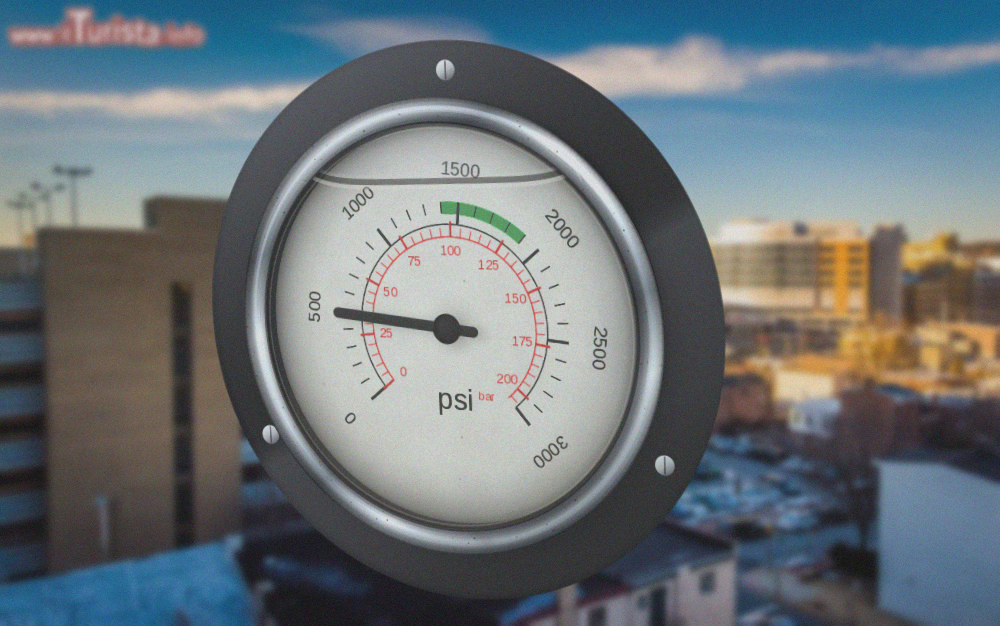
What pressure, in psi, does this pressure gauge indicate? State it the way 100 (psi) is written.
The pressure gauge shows 500 (psi)
